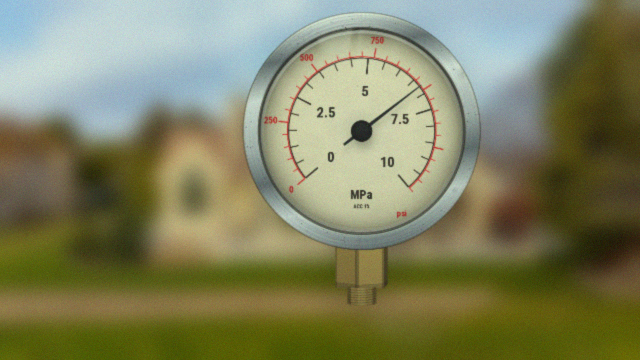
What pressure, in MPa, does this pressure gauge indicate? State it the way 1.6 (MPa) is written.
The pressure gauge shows 6.75 (MPa)
